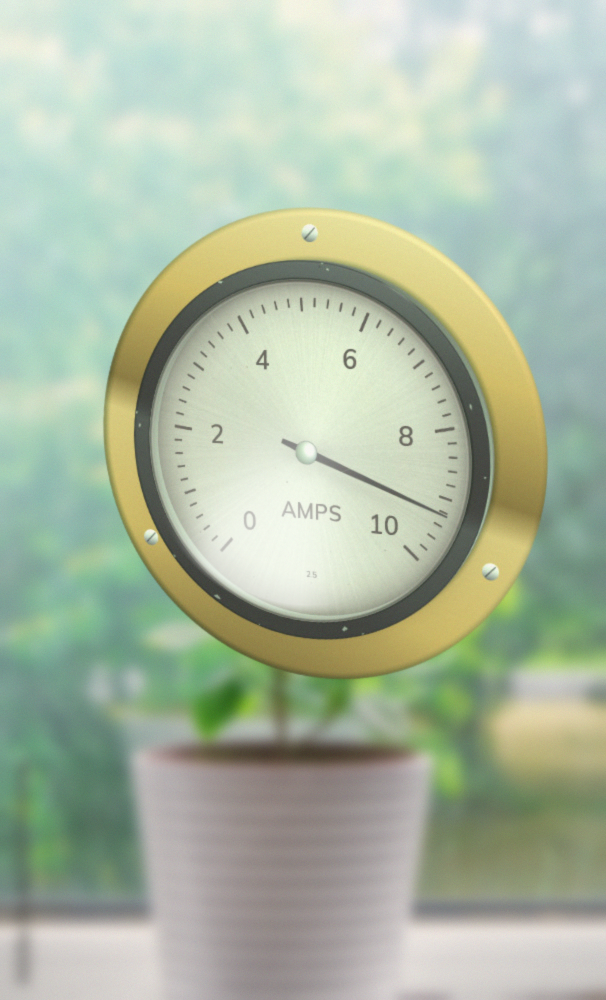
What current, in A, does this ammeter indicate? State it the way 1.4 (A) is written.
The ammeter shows 9.2 (A)
